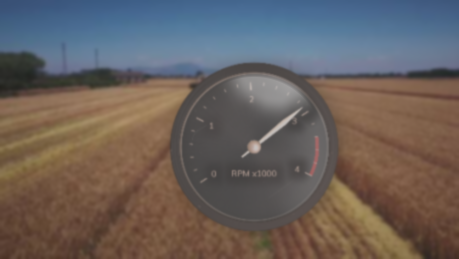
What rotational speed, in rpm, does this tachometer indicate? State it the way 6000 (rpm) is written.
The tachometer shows 2900 (rpm)
